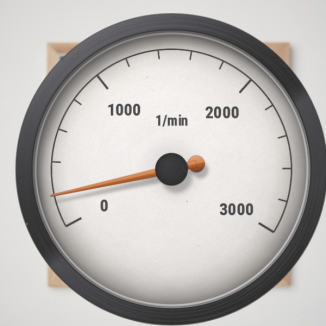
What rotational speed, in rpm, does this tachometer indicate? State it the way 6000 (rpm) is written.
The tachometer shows 200 (rpm)
